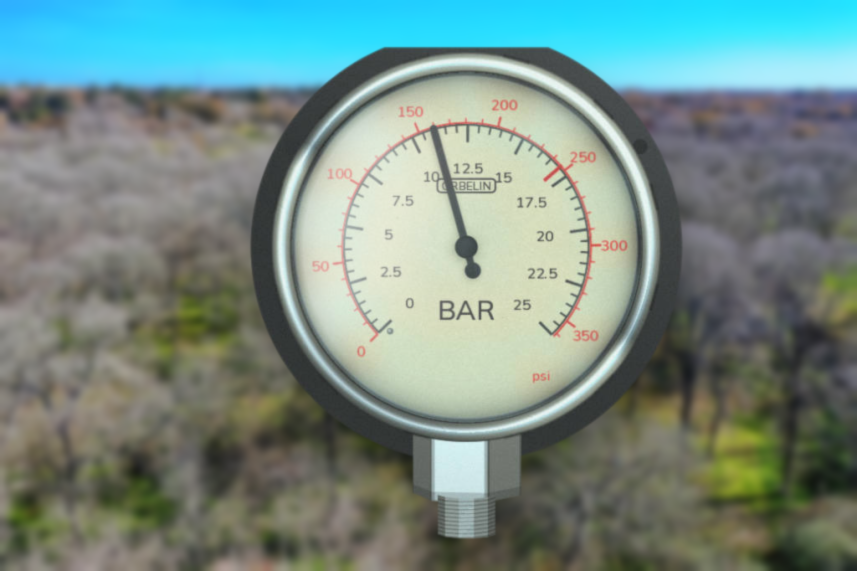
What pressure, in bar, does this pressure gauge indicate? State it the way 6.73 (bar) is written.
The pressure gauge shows 11 (bar)
